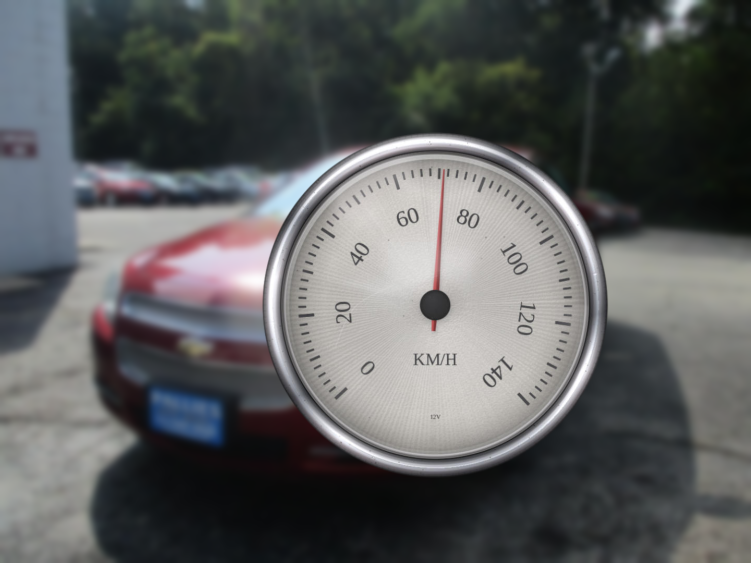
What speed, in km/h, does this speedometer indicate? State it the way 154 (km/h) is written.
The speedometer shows 71 (km/h)
